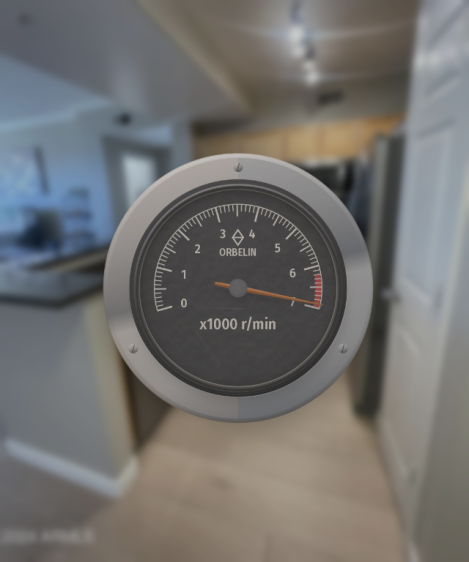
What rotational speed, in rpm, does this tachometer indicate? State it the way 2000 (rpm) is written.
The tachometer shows 6900 (rpm)
